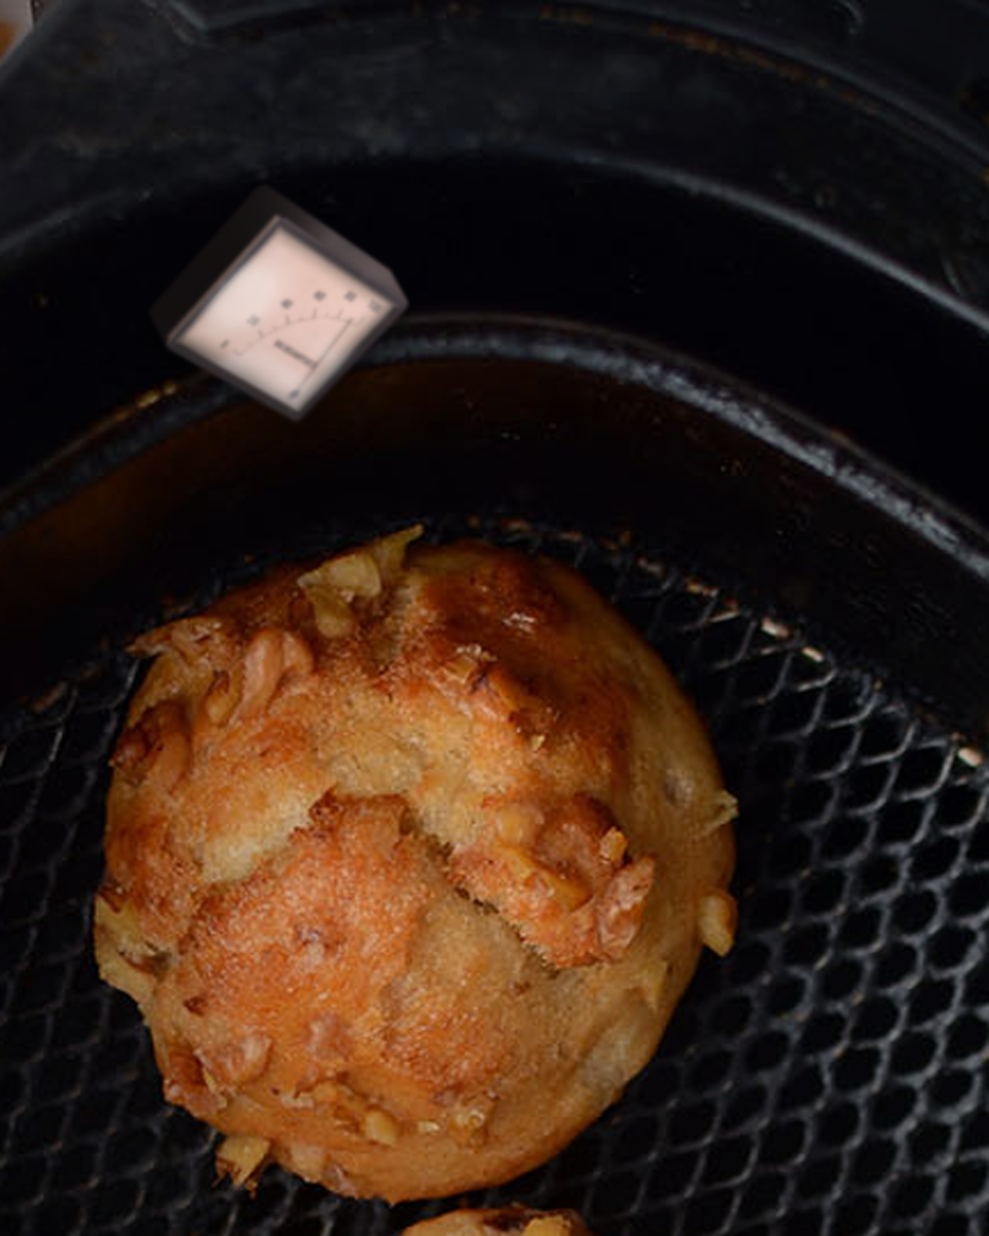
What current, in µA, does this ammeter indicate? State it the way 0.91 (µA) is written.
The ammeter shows 90 (µA)
